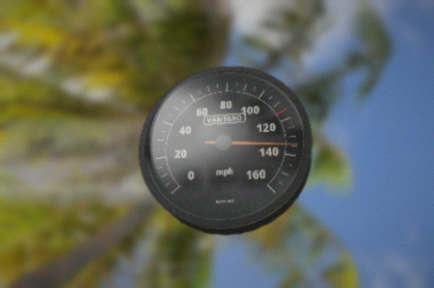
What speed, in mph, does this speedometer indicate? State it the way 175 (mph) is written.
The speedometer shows 135 (mph)
